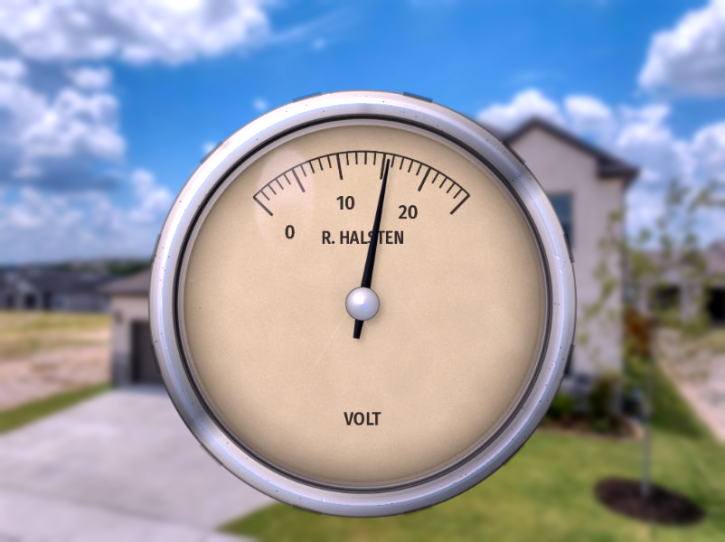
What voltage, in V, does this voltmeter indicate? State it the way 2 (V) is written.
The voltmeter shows 15.5 (V)
